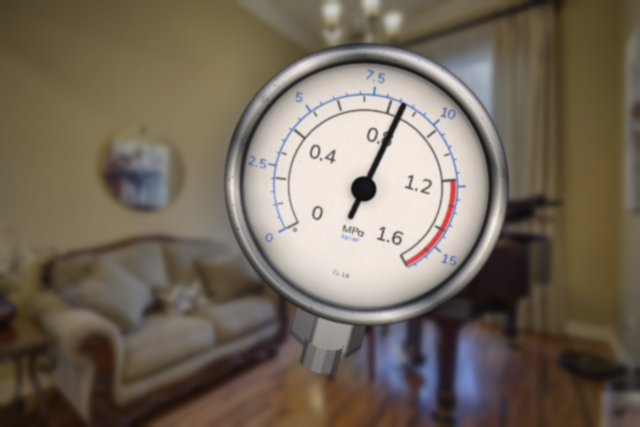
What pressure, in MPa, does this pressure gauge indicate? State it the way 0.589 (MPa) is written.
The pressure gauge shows 0.85 (MPa)
